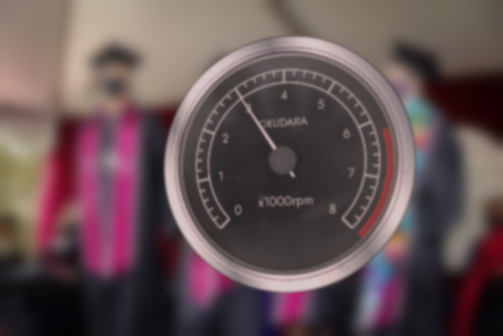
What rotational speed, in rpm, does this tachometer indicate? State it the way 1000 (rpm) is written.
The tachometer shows 3000 (rpm)
